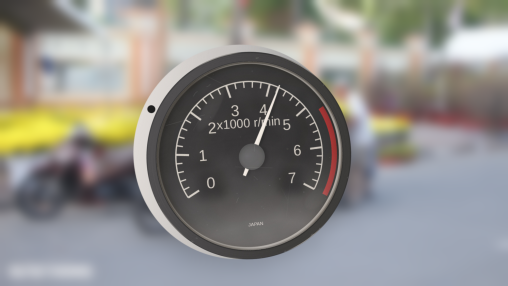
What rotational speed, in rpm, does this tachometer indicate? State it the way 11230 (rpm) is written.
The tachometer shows 4200 (rpm)
